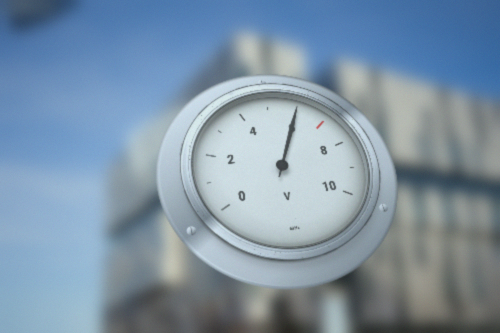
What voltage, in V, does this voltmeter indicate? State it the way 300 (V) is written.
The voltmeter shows 6 (V)
